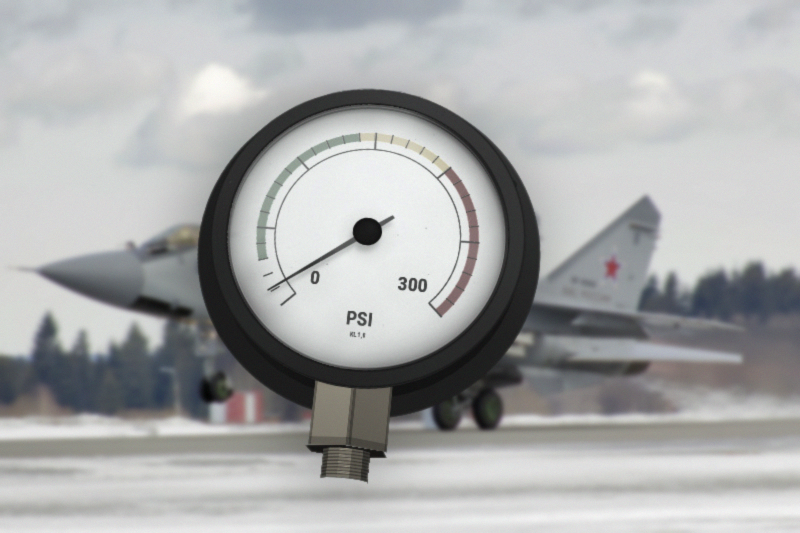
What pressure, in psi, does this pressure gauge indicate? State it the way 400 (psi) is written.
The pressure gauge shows 10 (psi)
